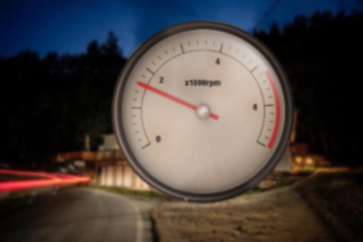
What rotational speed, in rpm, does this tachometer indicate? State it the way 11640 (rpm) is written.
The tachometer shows 1600 (rpm)
